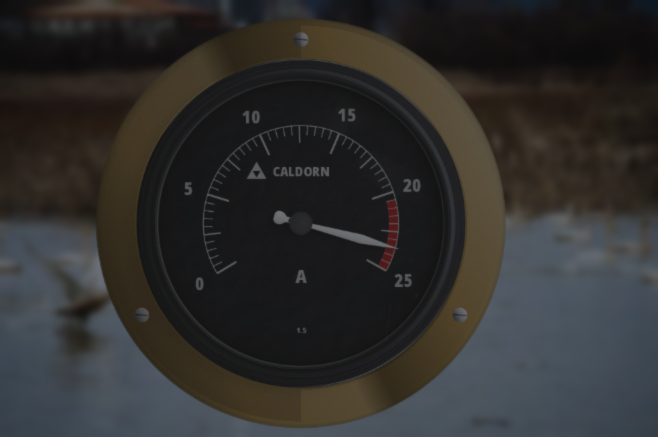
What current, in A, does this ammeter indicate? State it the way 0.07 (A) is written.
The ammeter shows 23.5 (A)
